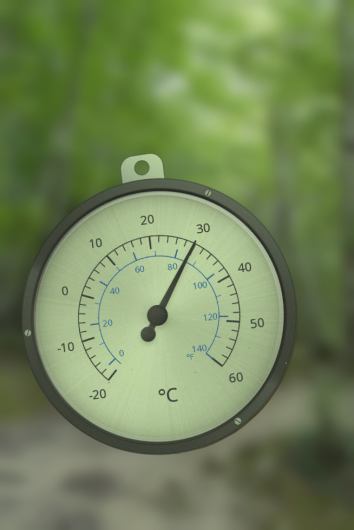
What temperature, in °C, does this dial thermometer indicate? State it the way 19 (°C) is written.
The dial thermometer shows 30 (°C)
